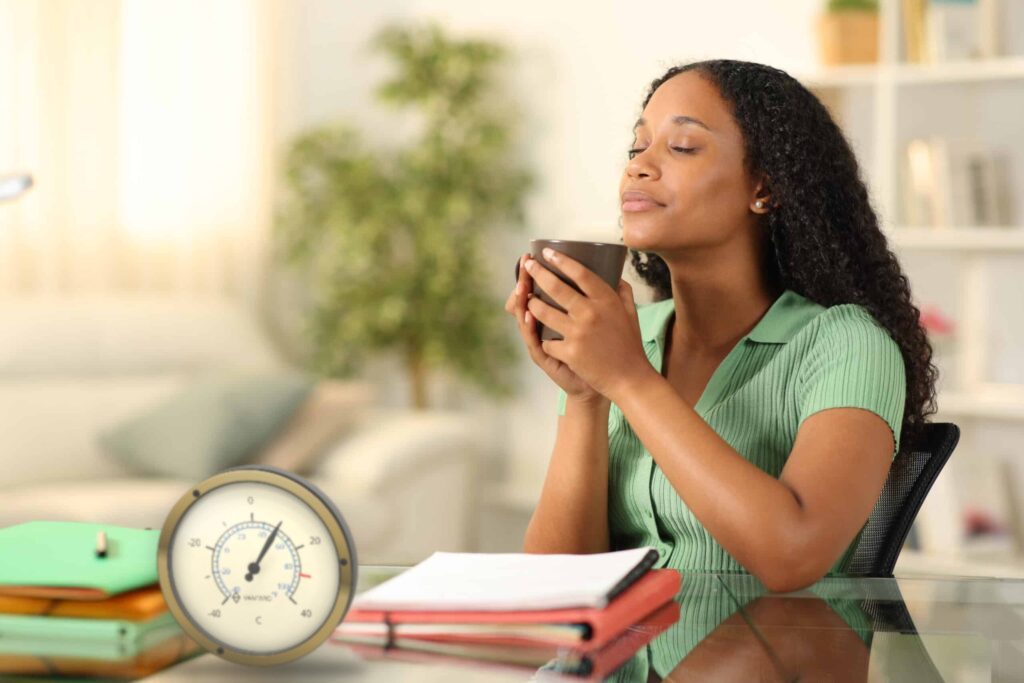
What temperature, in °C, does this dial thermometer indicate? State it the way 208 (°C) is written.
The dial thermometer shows 10 (°C)
